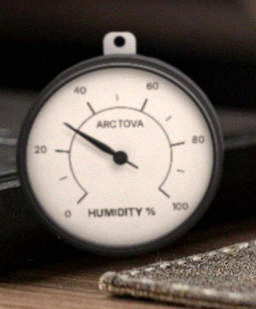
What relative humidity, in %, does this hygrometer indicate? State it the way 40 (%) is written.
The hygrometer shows 30 (%)
